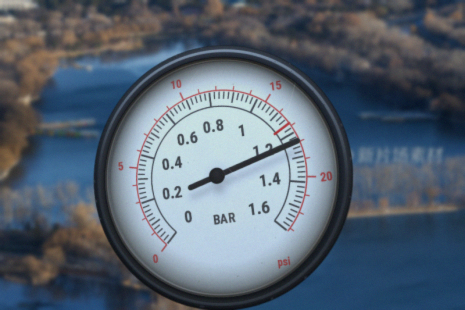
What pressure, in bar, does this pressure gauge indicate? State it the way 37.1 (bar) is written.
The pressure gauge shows 1.24 (bar)
